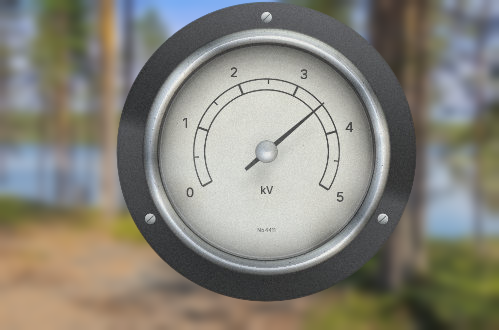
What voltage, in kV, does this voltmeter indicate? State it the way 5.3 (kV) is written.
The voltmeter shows 3.5 (kV)
